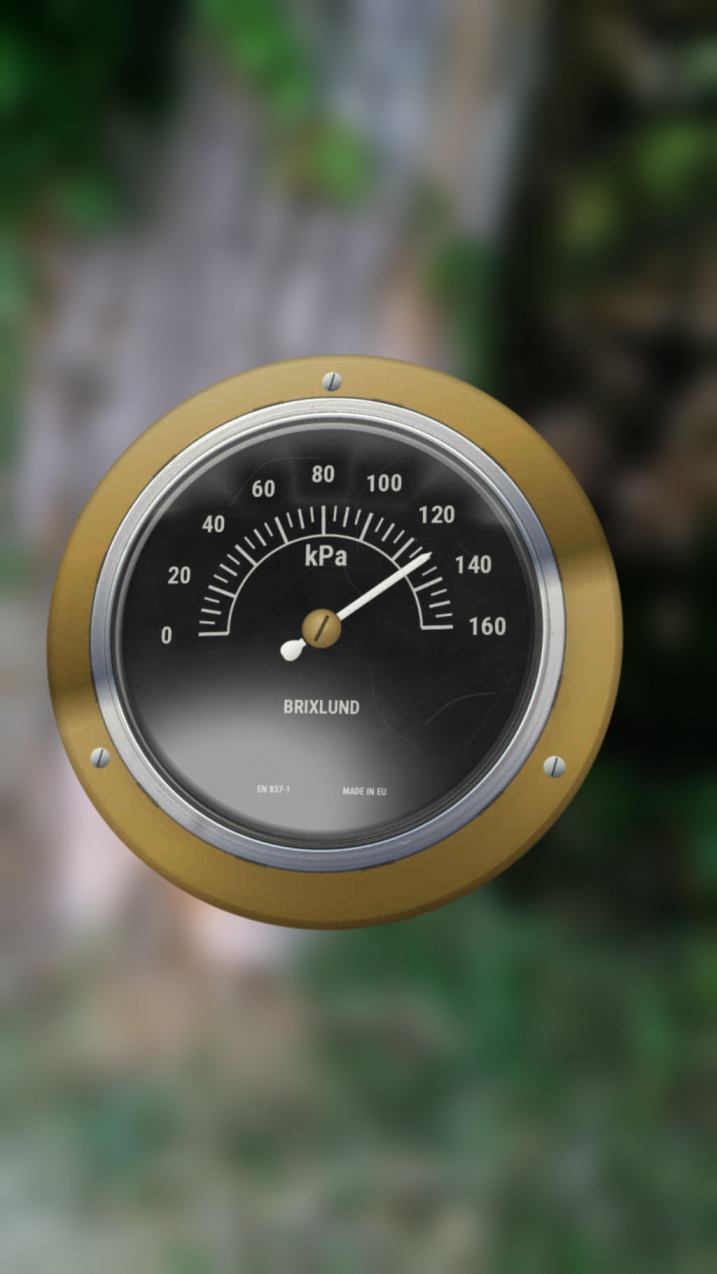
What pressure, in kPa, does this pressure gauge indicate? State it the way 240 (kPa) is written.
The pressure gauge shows 130 (kPa)
